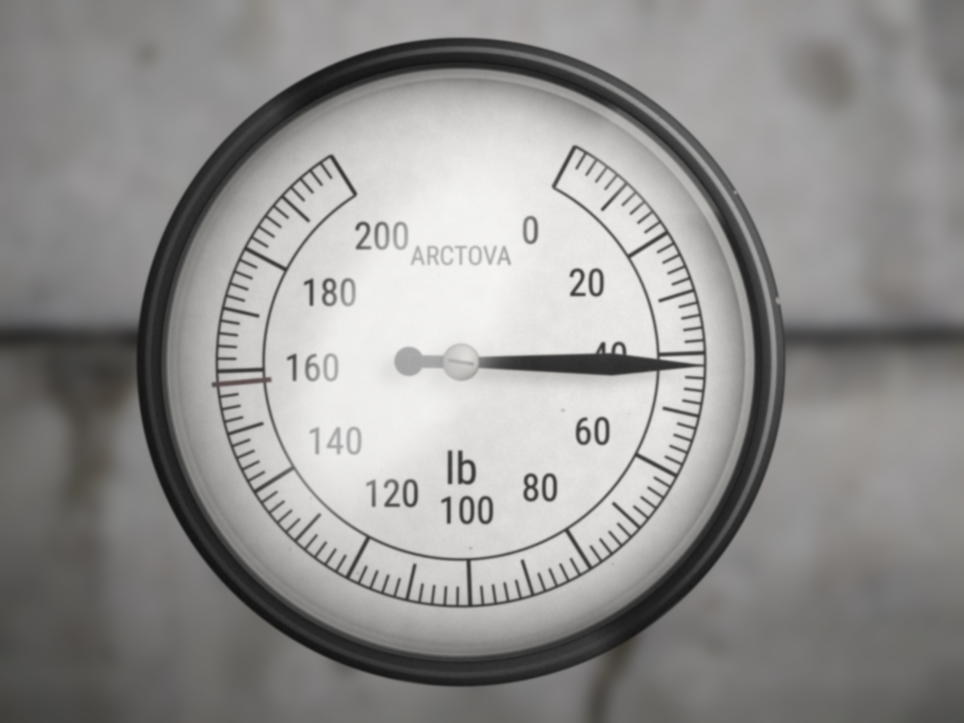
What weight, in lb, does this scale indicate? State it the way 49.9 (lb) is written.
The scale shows 42 (lb)
